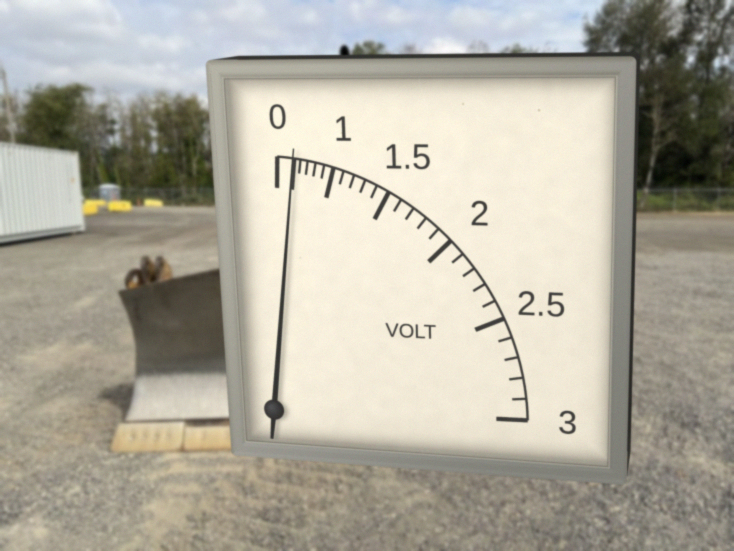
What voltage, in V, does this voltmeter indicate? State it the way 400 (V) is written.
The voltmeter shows 0.5 (V)
